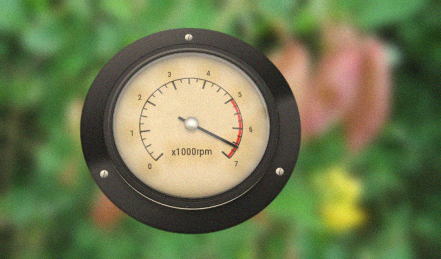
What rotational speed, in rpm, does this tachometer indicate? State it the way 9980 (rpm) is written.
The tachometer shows 6625 (rpm)
